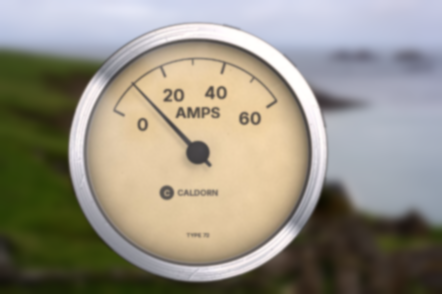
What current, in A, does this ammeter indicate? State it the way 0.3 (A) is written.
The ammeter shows 10 (A)
